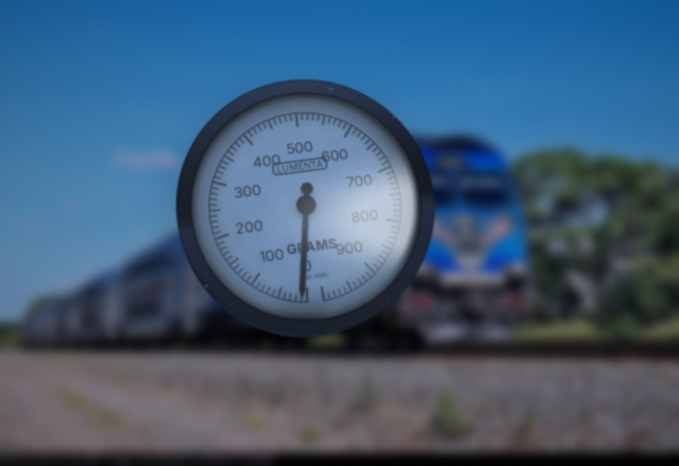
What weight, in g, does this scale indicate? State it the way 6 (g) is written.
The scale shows 10 (g)
